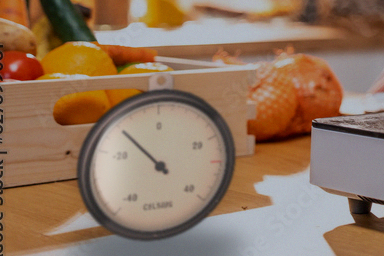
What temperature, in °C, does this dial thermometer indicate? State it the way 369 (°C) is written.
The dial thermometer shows -12 (°C)
